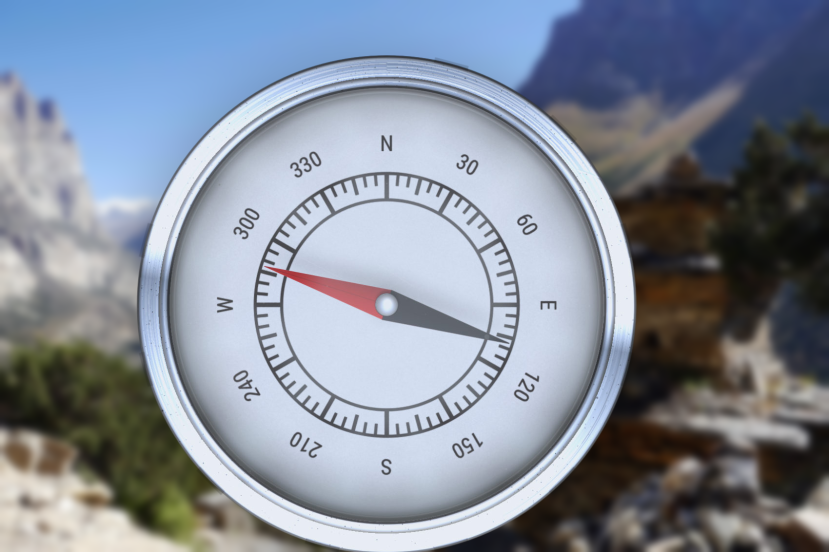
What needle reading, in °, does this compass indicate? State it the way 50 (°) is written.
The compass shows 287.5 (°)
